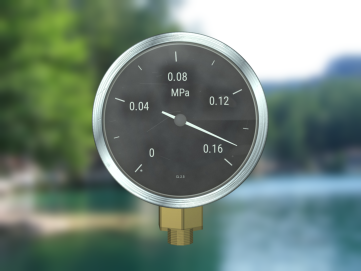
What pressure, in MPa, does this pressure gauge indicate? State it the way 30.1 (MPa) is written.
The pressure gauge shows 0.15 (MPa)
